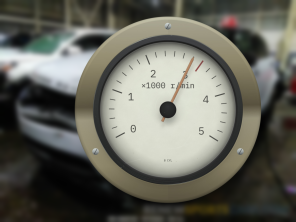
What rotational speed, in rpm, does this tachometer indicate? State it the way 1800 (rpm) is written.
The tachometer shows 3000 (rpm)
